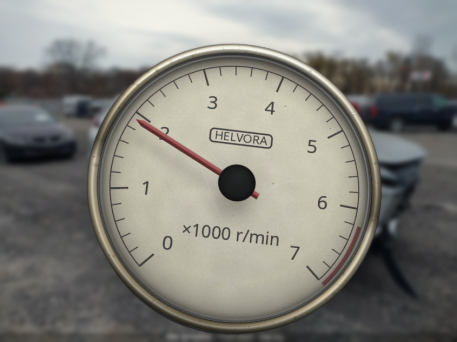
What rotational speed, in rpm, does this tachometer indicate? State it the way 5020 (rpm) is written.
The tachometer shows 1900 (rpm)
